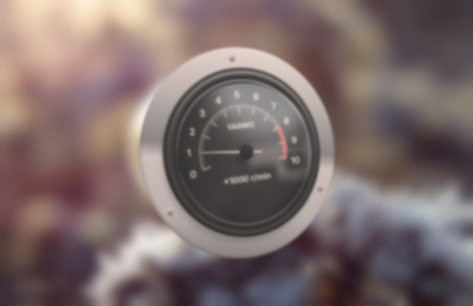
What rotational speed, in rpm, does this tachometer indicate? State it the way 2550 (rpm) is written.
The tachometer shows 1000 (rpm)
